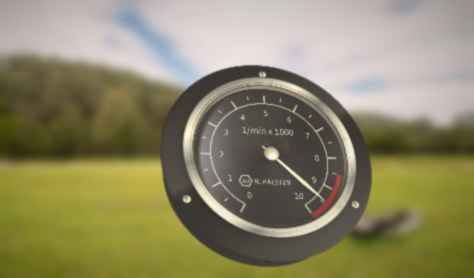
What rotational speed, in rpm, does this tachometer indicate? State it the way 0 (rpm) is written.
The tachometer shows 9500 (rpm)
